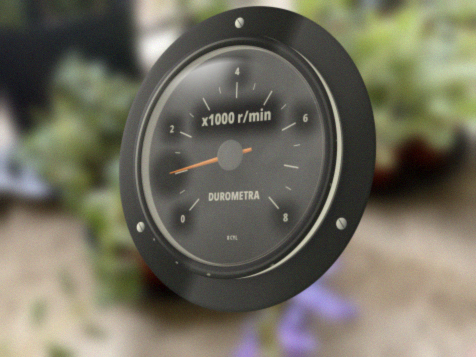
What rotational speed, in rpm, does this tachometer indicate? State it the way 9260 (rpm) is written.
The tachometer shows 1000 (rpm)
